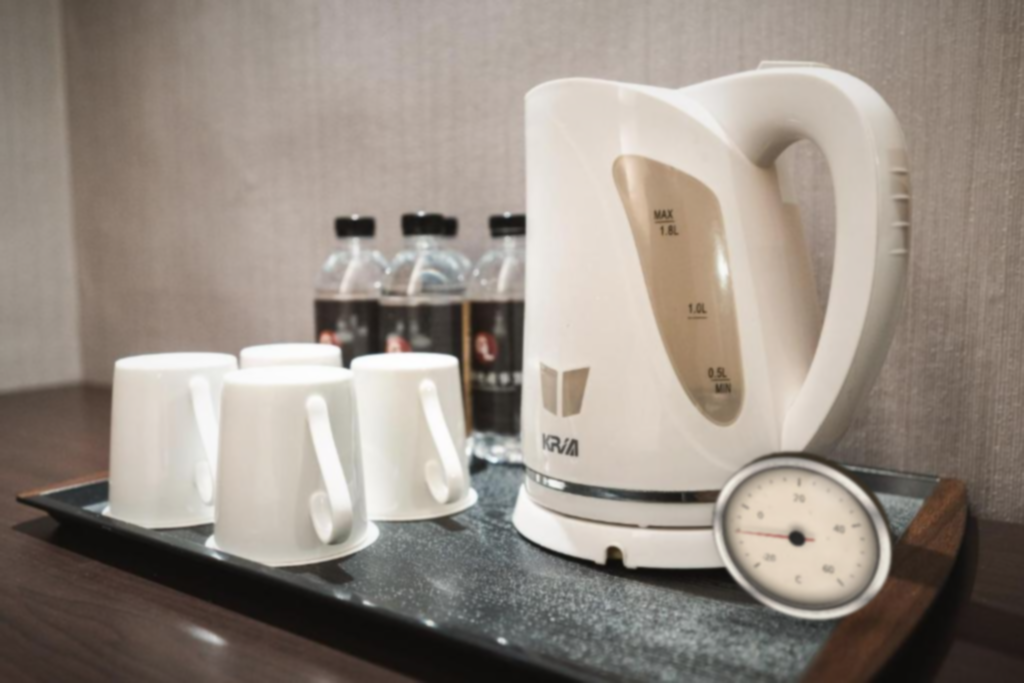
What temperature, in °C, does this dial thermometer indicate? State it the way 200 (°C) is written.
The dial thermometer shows -8 (°C)
